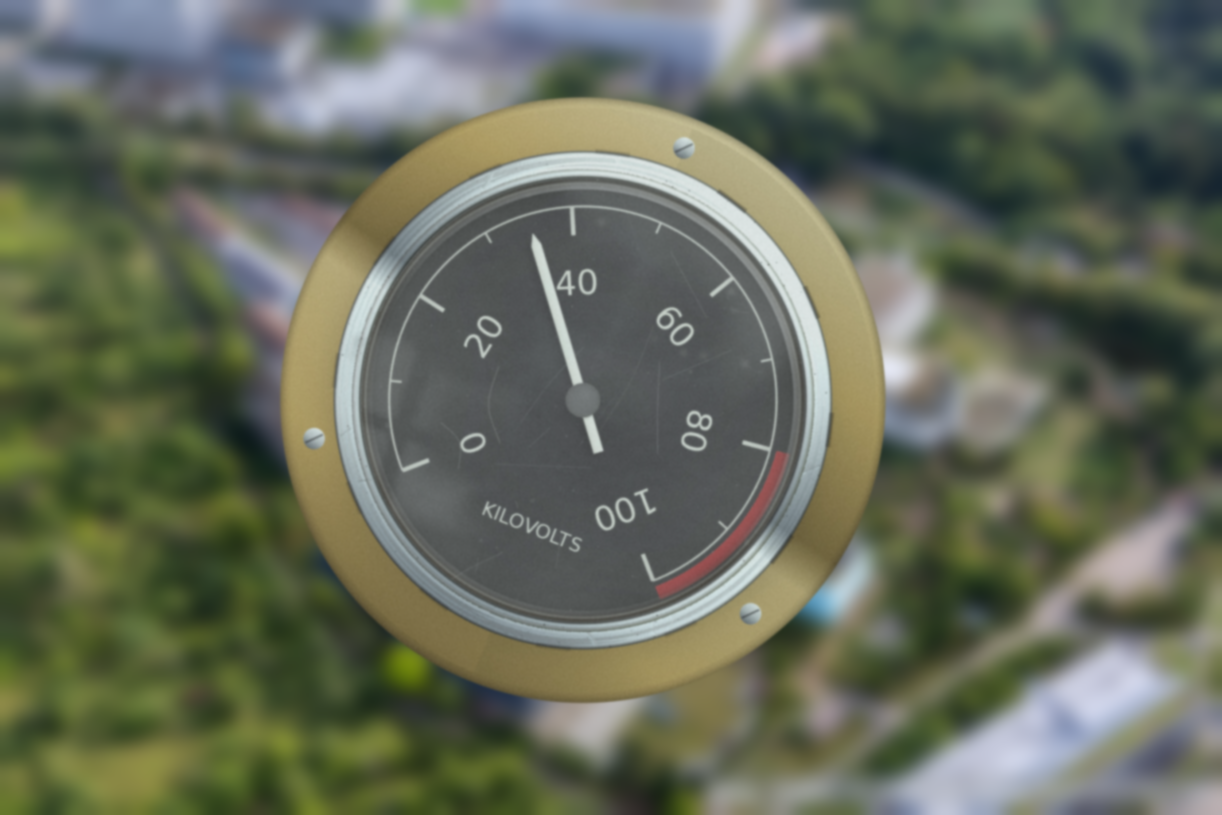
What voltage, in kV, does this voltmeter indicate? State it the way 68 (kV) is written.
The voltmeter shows 35 (kV)
